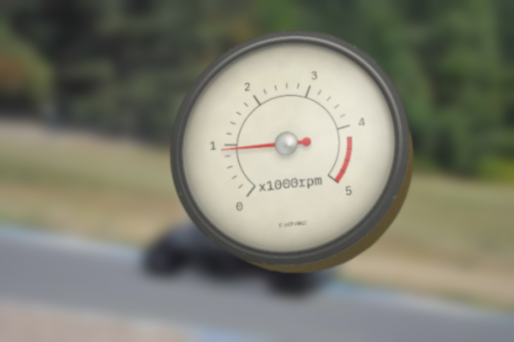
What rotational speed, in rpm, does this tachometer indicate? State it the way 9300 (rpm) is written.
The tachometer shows 900 (rpm)
